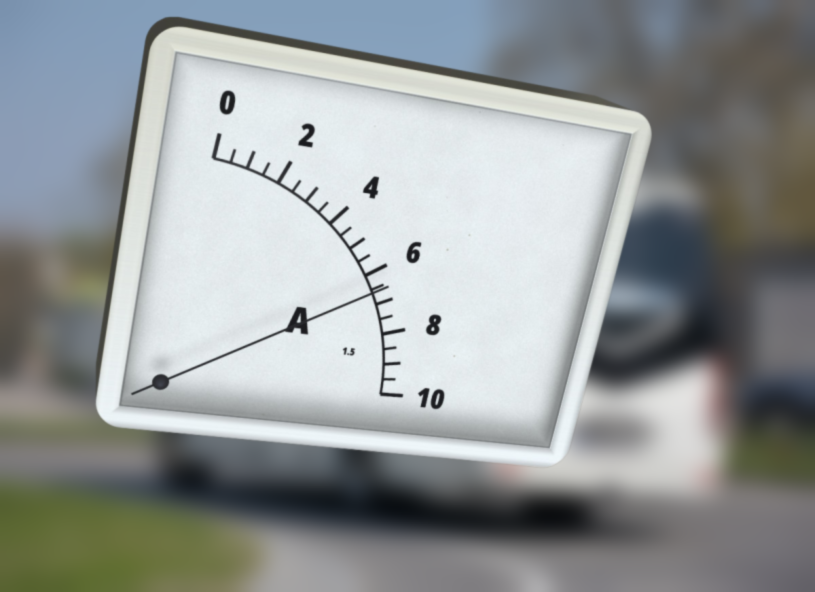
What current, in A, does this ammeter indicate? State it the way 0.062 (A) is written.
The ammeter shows 6.5 (A)
